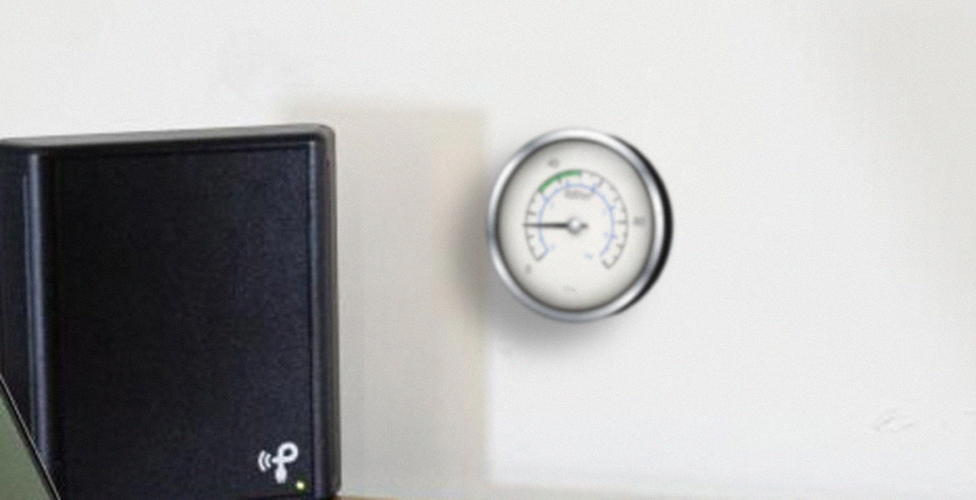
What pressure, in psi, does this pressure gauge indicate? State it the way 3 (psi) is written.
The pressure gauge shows 15 (psi)
